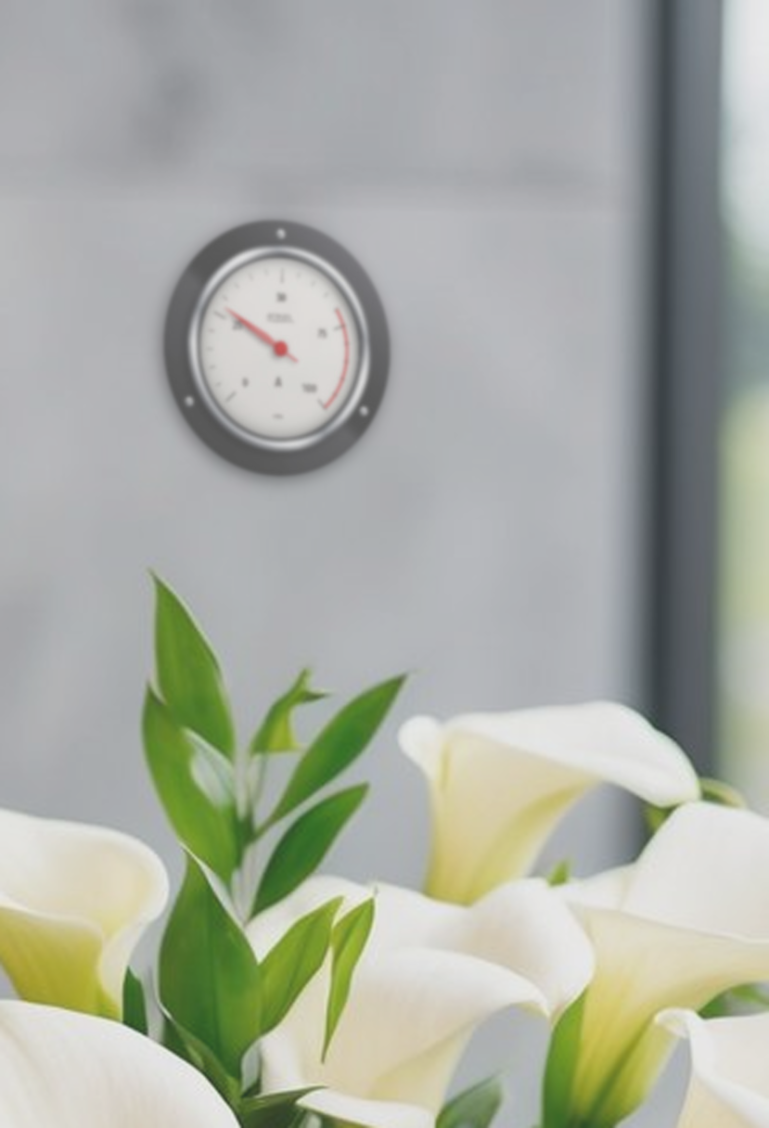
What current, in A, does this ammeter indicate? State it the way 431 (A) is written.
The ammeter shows 27.5 (A)
